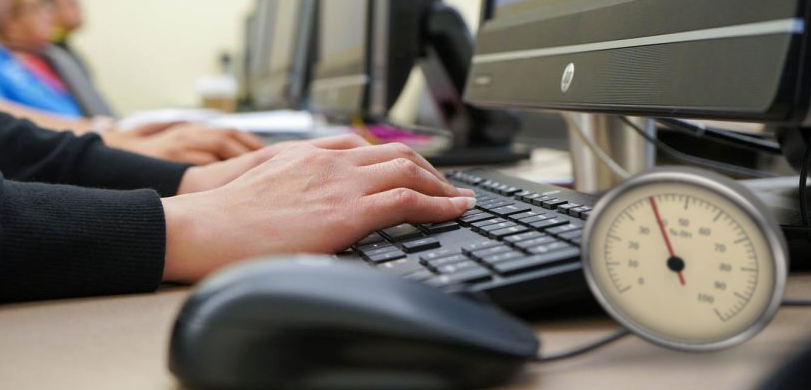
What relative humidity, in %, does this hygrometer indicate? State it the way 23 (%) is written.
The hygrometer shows 40 (%)
